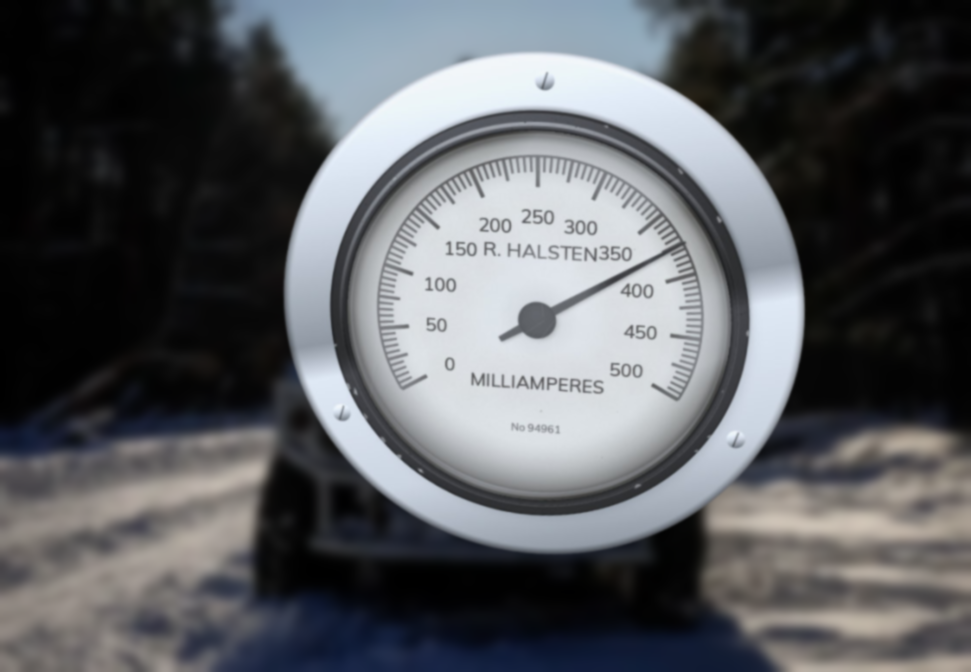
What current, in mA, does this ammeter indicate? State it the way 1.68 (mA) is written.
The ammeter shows 375 (mA)
